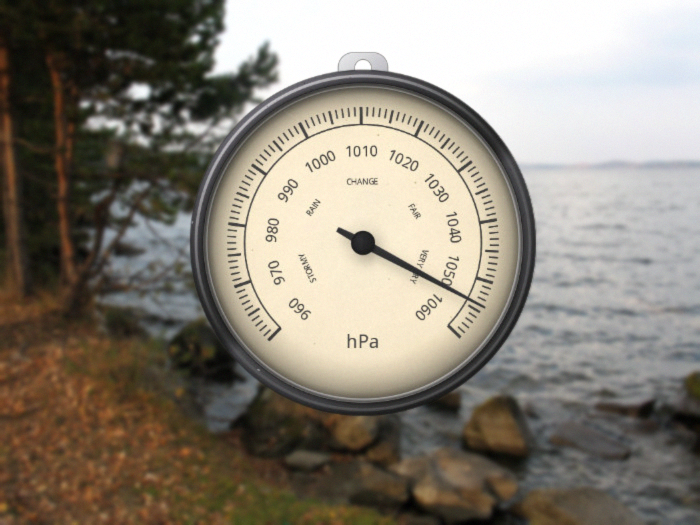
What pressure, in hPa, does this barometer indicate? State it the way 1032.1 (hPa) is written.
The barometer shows 1054 (hPa)
